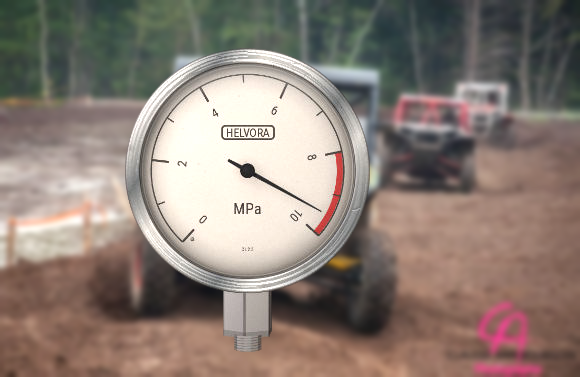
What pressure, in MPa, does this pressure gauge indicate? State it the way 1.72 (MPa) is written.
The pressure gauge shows 9.5 (MPa)
